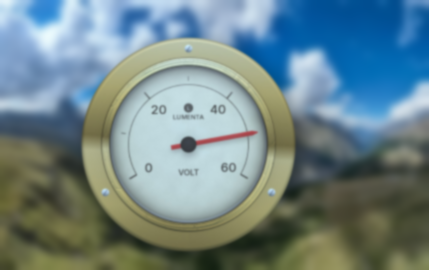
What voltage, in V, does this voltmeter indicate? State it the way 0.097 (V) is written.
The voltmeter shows 50 (V)
